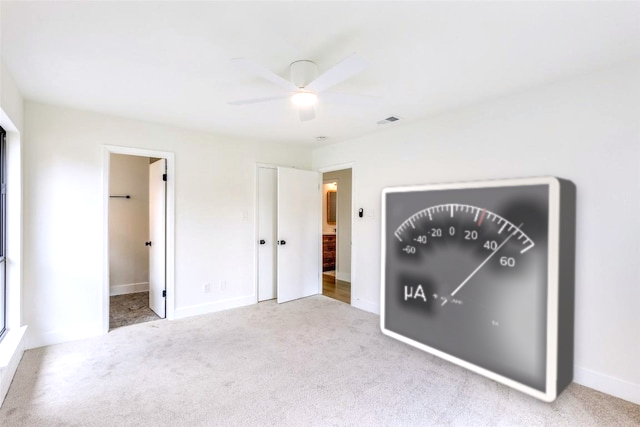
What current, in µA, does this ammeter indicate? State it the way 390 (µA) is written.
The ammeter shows 48 (µA)
